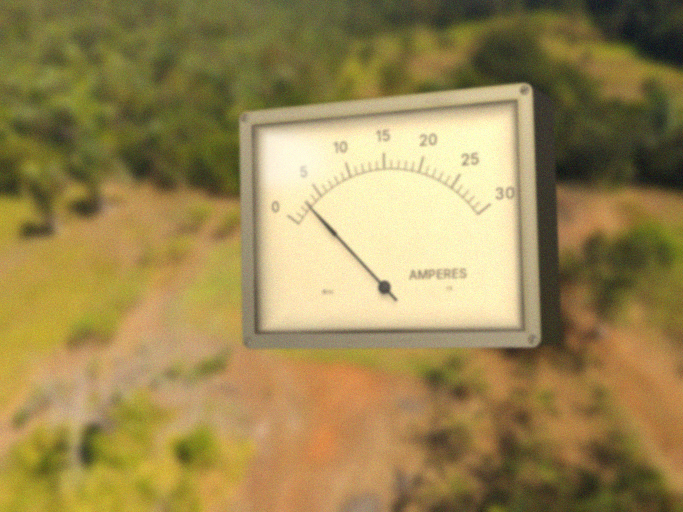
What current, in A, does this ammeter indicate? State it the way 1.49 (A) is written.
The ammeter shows 3 (A)
